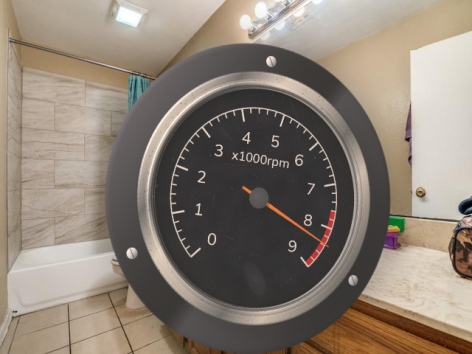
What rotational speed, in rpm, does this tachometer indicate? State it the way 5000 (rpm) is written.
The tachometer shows 8400 (rpm)
